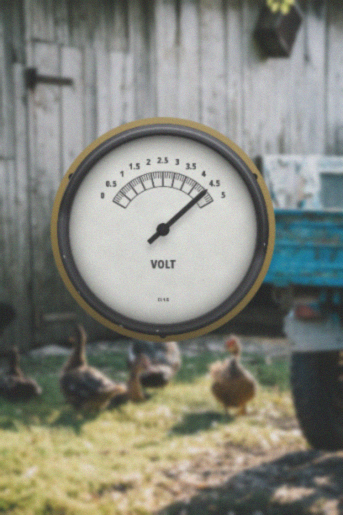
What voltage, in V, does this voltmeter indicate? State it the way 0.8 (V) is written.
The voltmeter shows 4.5 (V)
